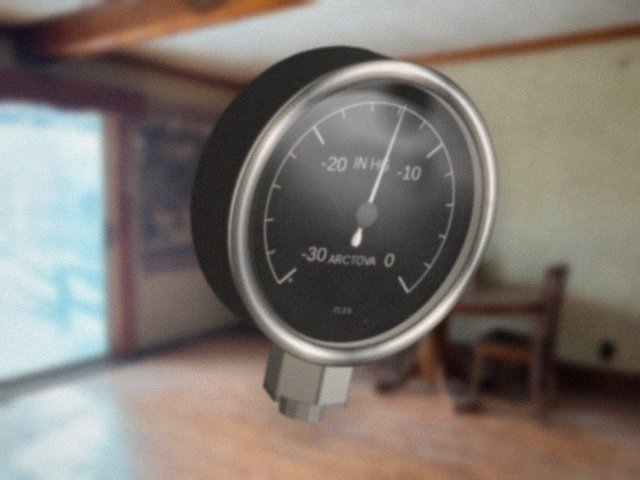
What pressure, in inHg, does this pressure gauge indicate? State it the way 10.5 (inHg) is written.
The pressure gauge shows -14 (inHg)
